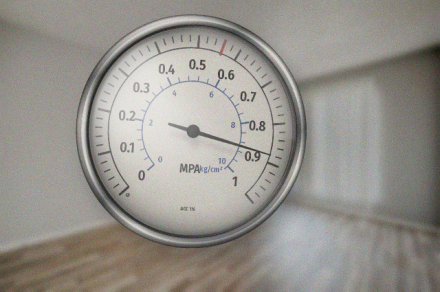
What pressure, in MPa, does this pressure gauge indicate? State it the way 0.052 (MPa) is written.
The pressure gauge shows 0.88 (MPa)
